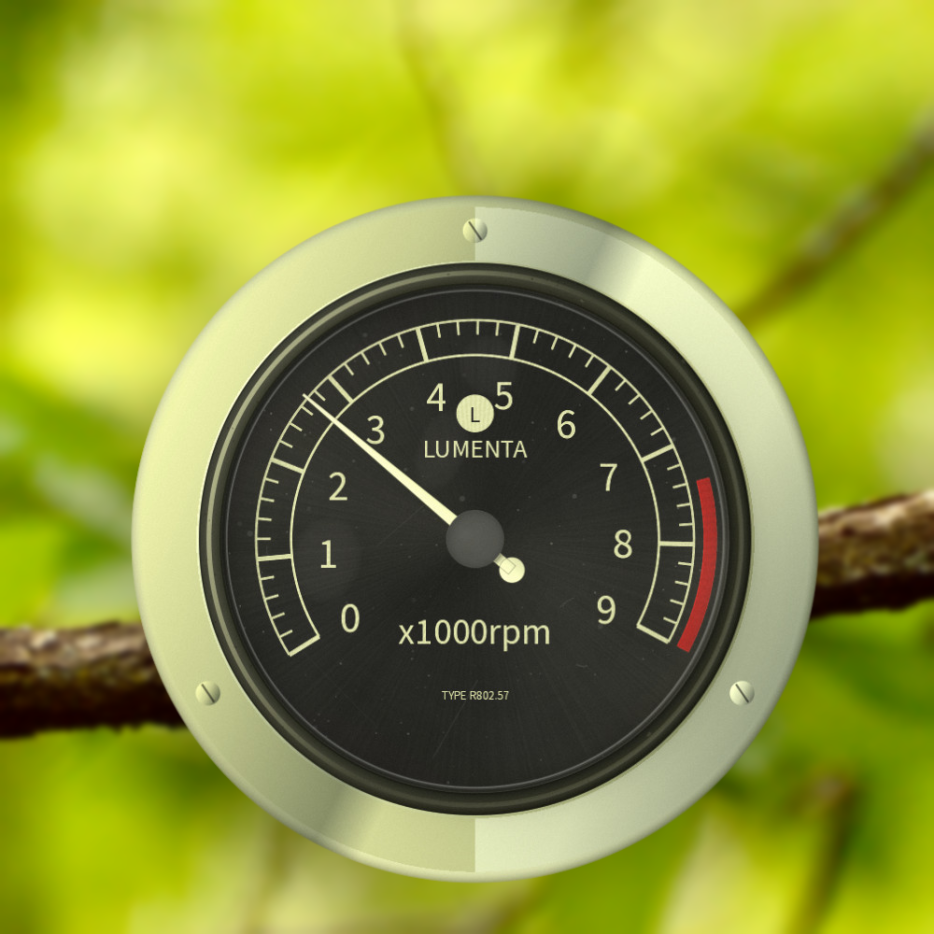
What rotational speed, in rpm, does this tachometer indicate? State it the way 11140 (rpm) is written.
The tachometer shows 2700 (rpm)
